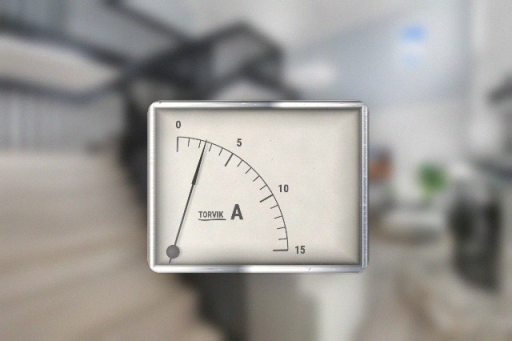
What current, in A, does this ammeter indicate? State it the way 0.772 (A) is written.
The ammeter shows 2.5 (A)
